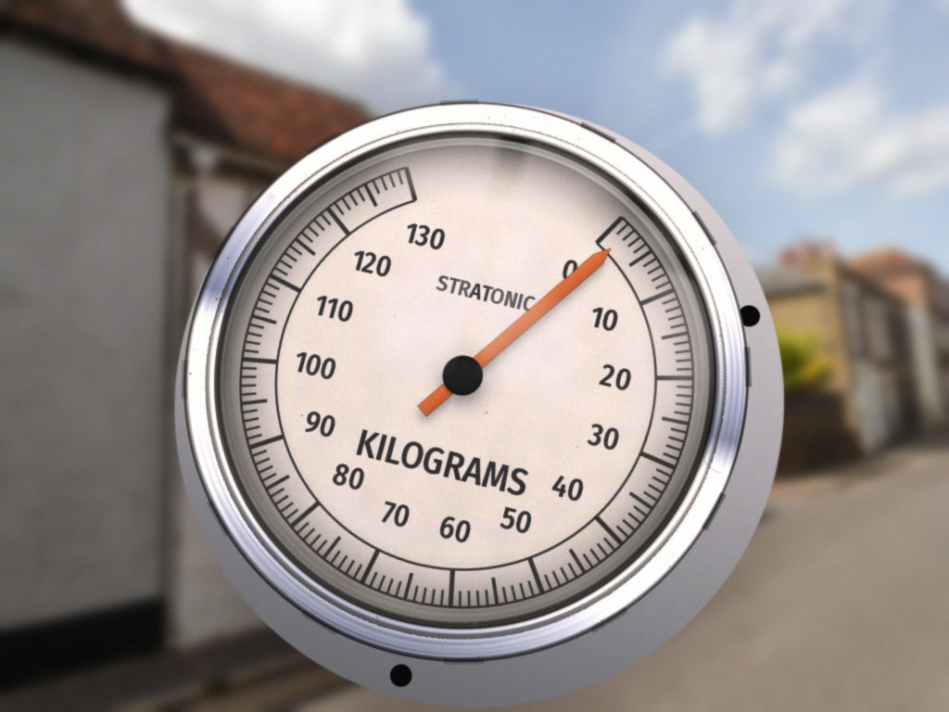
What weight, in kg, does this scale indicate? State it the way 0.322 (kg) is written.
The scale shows 2 (kg)
